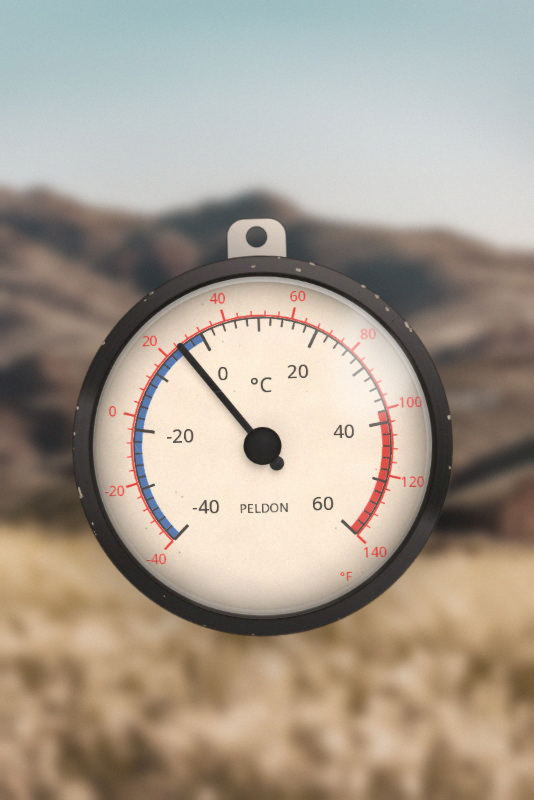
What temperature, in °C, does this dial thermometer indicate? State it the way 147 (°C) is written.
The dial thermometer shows -4 (°C)
